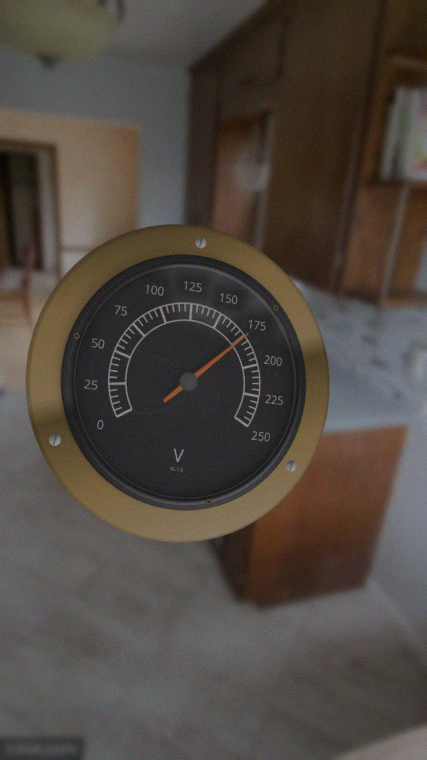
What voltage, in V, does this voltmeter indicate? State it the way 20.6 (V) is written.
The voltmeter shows 175 (V)
